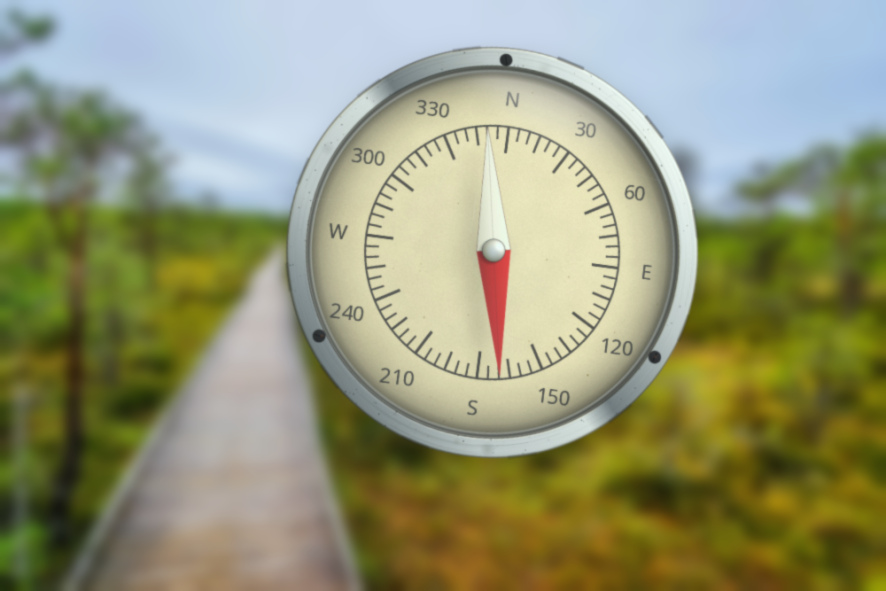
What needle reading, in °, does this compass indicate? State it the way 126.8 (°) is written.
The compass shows 170 (°)
